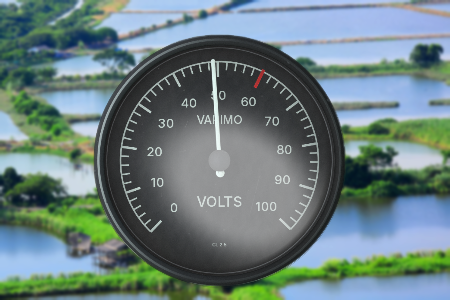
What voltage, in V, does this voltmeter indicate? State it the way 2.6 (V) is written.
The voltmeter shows 49 (V)
